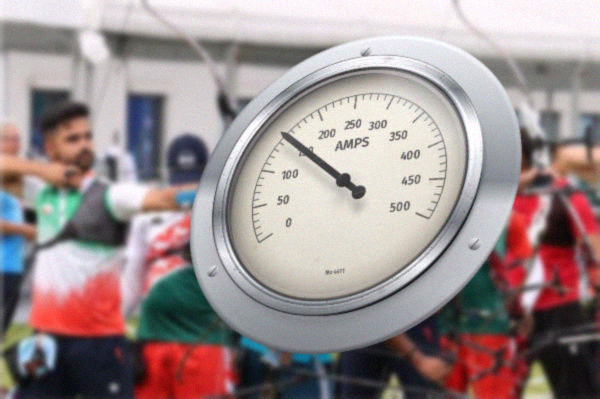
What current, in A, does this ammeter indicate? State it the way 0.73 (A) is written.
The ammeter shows 150 (A)
